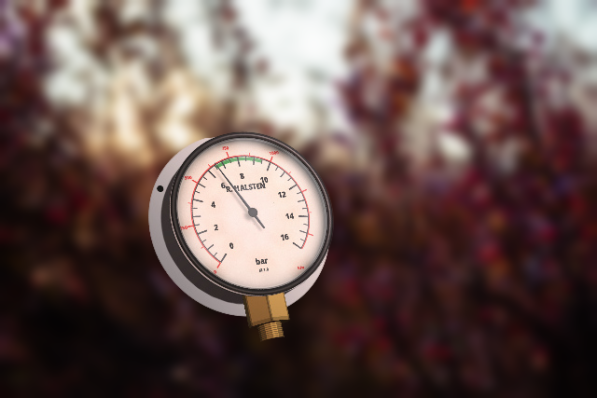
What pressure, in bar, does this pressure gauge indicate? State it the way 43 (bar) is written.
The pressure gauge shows 6.5 (bar)
